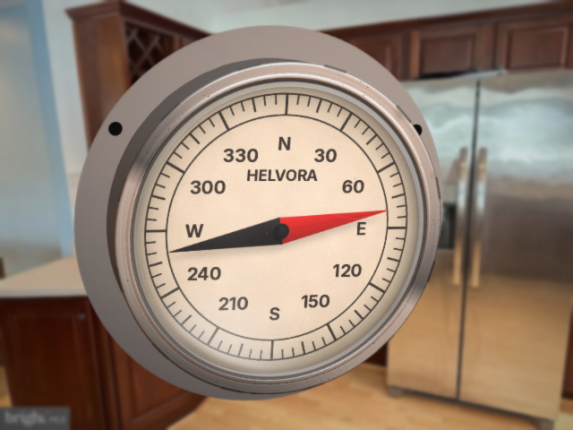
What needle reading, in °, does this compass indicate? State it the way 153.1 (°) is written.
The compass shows 80 (°)
